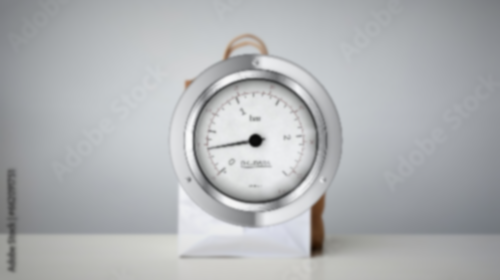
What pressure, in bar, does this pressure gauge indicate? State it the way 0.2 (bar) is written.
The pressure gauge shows 0.3 (bar)
